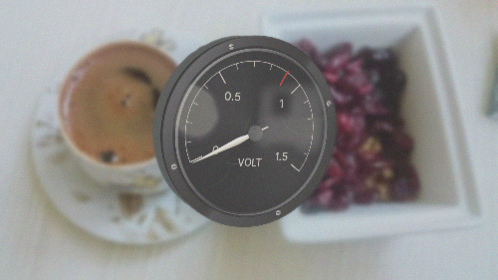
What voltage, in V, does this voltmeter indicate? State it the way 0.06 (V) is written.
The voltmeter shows 0 (V)
